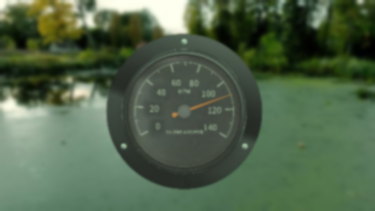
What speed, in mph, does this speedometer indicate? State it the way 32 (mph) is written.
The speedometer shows 110 (mph)
